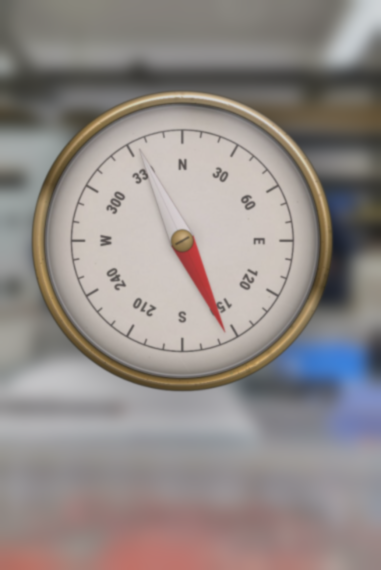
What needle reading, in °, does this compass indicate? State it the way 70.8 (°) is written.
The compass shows 155 (°)
